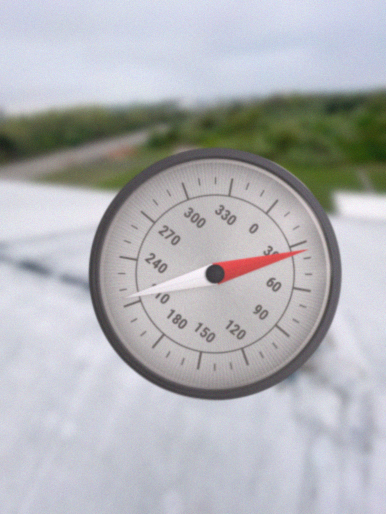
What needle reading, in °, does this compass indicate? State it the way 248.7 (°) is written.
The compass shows 35 (°)
